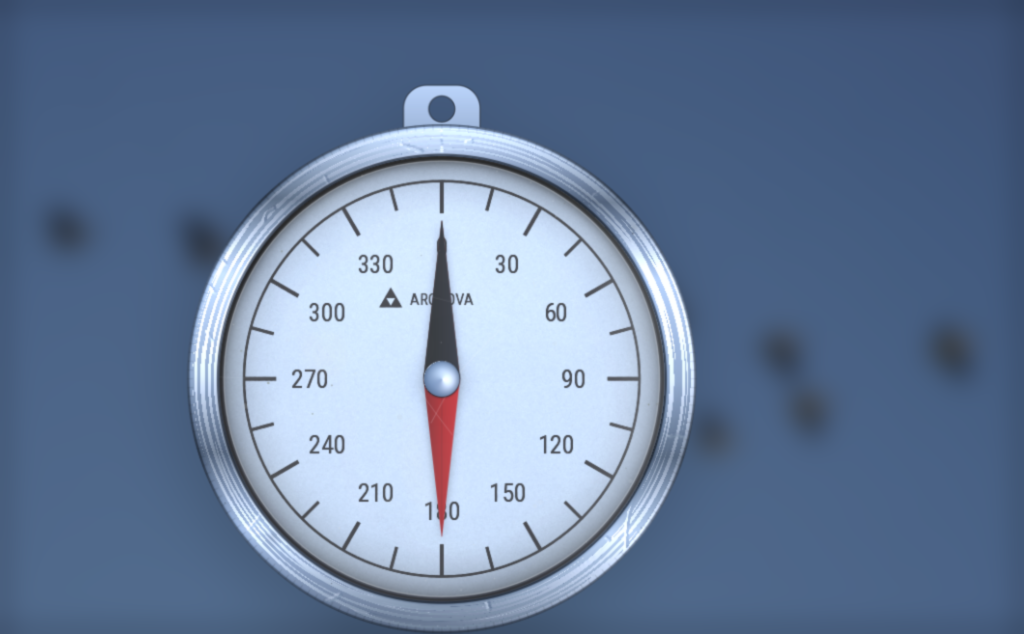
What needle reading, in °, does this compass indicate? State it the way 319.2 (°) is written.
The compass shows 180 (°)
